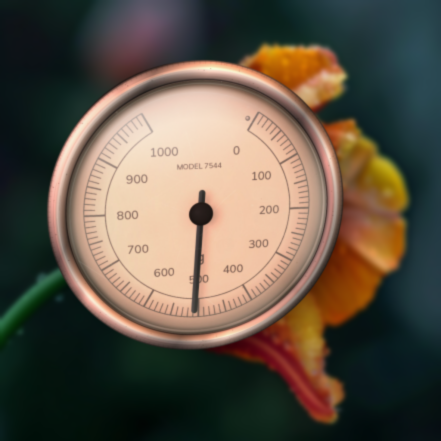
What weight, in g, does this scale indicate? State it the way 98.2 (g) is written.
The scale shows 510 (g)
